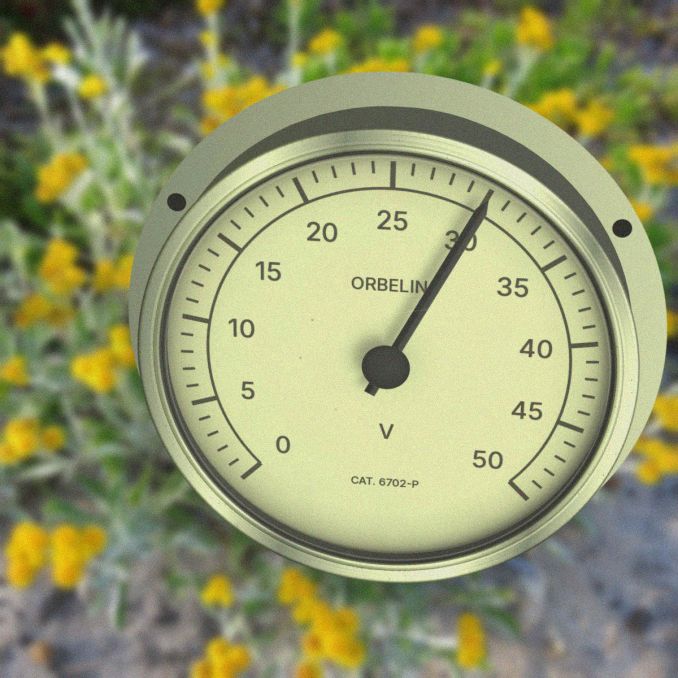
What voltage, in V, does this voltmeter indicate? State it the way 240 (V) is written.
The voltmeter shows 30 (V)
